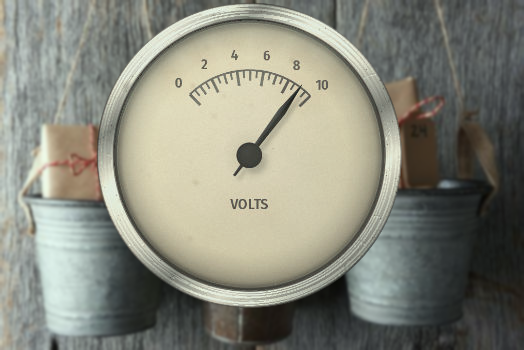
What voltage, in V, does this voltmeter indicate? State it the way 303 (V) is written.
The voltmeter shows 9 (V)
